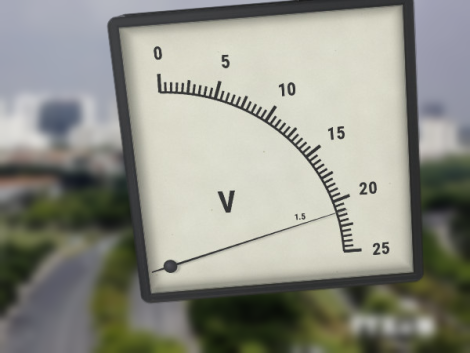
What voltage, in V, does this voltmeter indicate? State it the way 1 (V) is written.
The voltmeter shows 21 (V)
